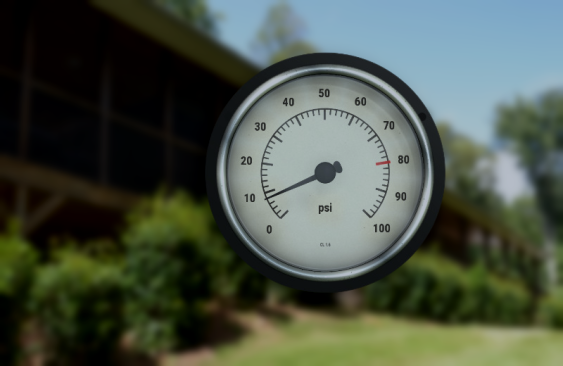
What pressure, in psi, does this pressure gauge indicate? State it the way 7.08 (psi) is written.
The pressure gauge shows 8 (psi)
